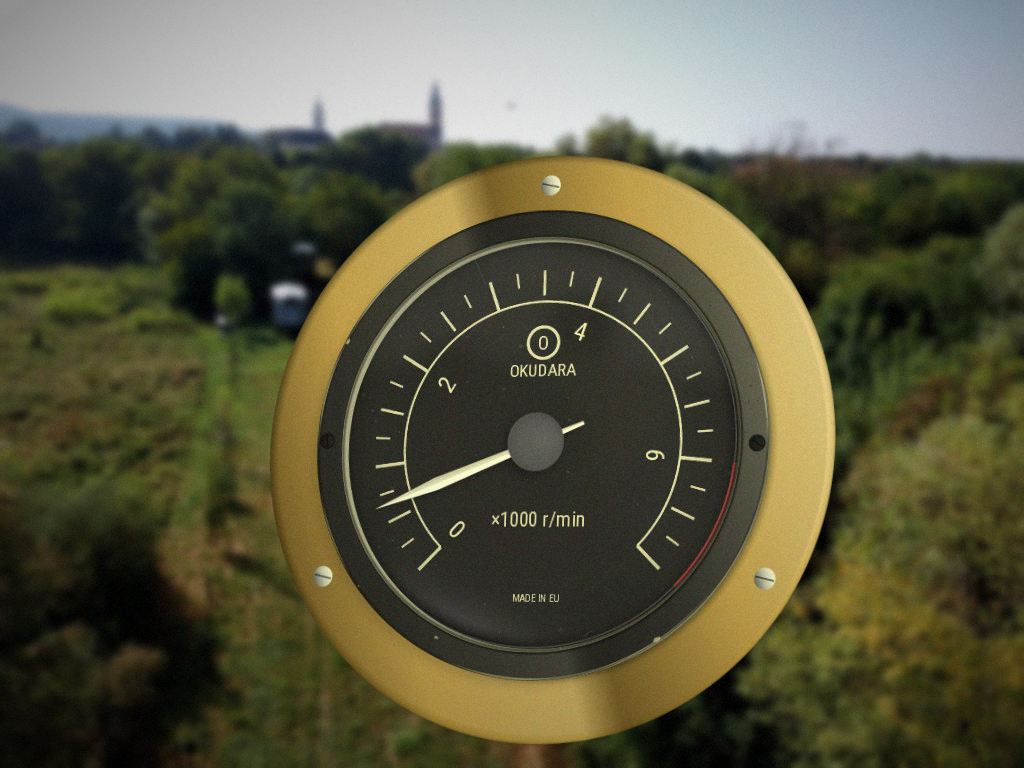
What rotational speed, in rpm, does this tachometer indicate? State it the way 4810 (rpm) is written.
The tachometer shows 625 (rpm)
